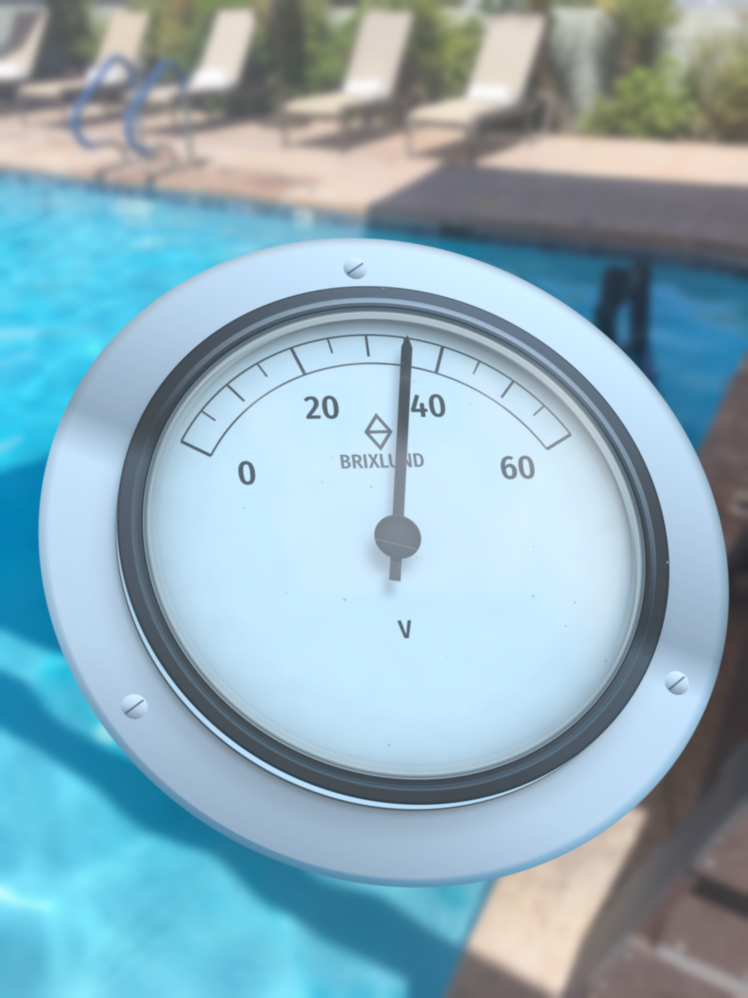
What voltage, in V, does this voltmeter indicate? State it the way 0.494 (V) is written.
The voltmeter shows 35 (V)
